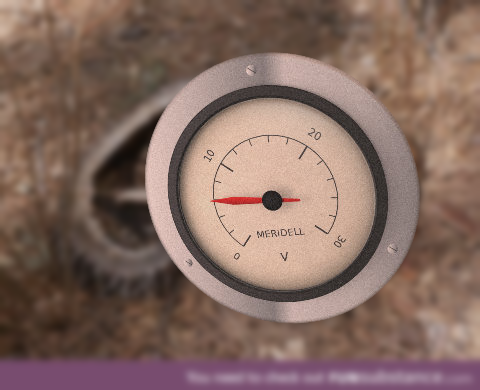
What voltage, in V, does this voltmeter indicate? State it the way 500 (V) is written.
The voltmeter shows 6 (V)
